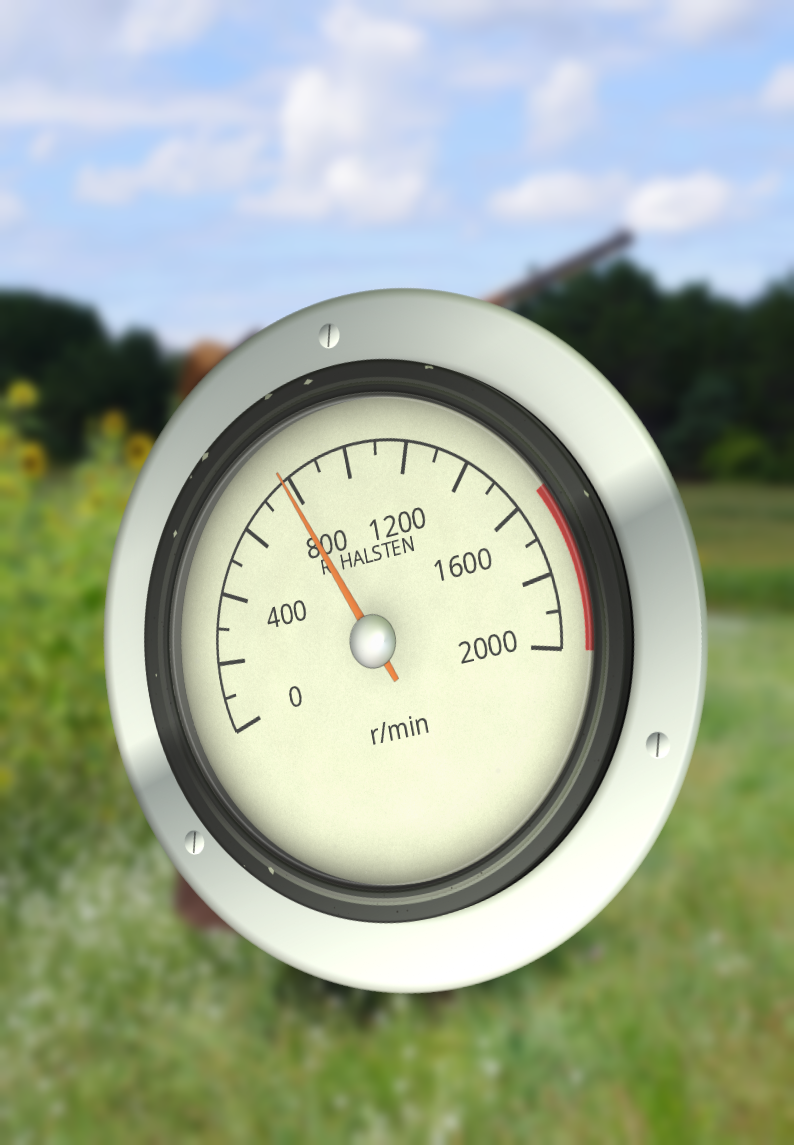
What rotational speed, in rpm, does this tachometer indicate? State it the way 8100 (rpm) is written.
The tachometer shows 800 (rpm)
